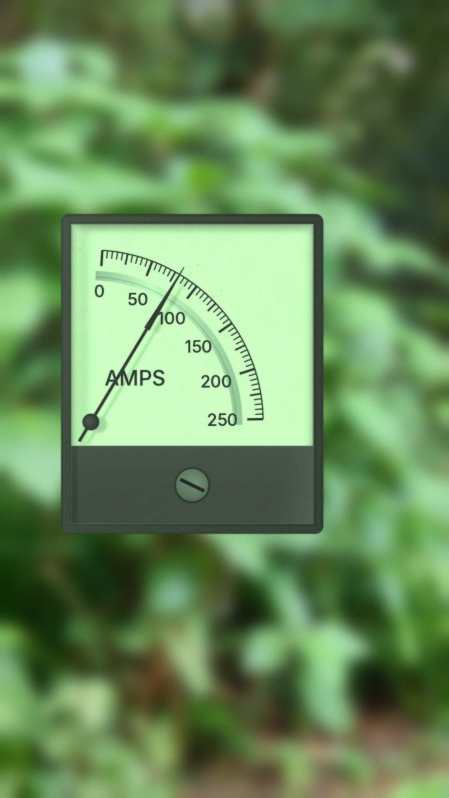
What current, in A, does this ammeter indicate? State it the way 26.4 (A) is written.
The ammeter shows 80 (A)
